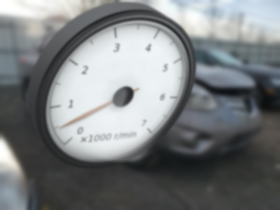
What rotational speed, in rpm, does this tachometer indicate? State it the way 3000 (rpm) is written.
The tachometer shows 500 (rpm)
